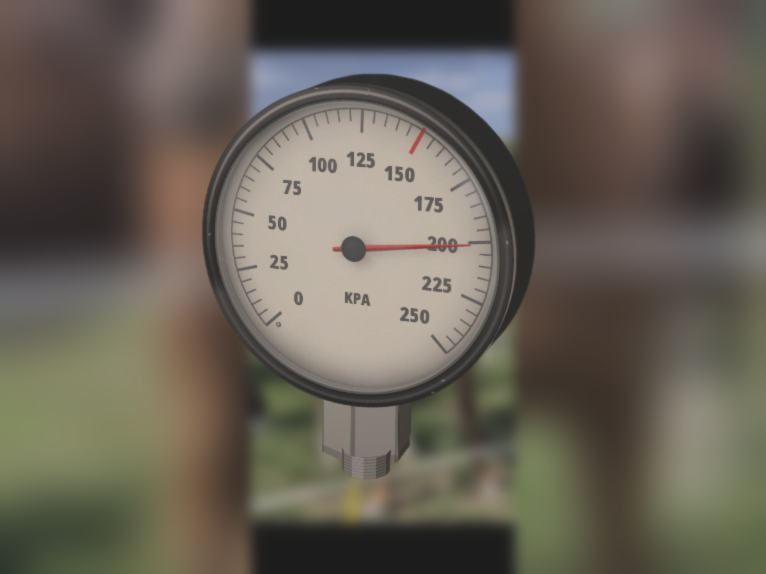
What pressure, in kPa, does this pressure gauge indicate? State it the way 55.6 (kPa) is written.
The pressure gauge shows 200 (kPa)
